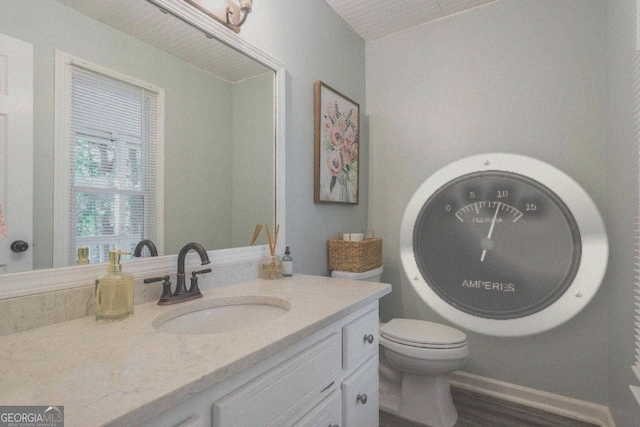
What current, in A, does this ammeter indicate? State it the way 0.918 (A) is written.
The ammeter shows 10 (A)
